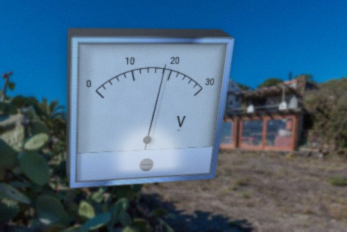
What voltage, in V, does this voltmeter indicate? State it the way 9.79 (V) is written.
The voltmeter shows 18 (V)
